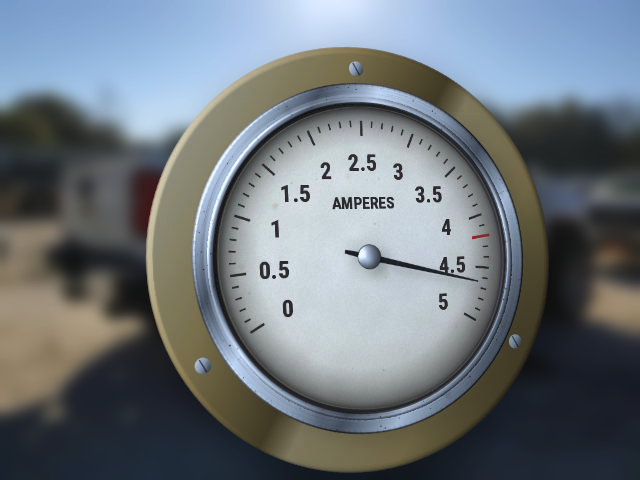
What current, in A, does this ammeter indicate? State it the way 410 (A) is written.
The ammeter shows 4.65 (A)
